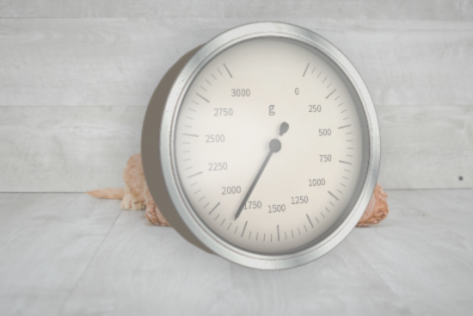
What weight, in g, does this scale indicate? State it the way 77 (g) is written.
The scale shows 1850 (g)
